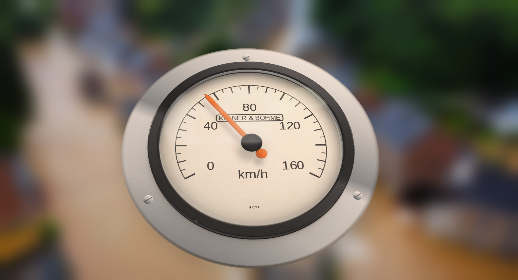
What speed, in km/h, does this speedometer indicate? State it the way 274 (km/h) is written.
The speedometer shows 55 (km/h)
